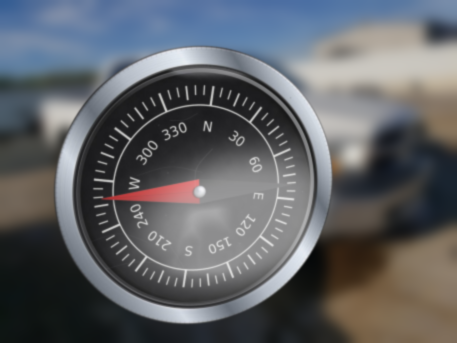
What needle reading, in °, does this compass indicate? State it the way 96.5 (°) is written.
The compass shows 260 (°)
